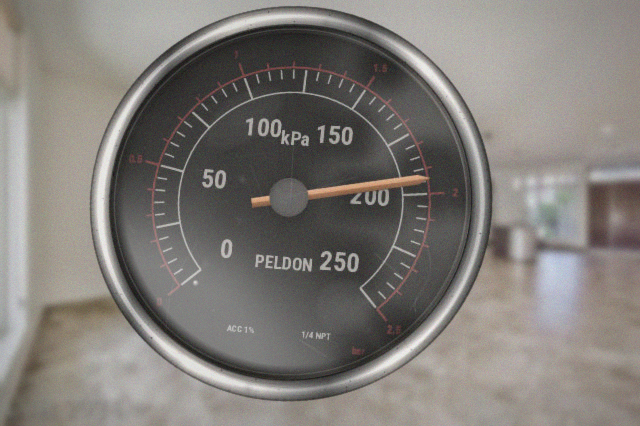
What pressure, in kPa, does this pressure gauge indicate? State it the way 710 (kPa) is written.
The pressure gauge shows 195 (kPa)
